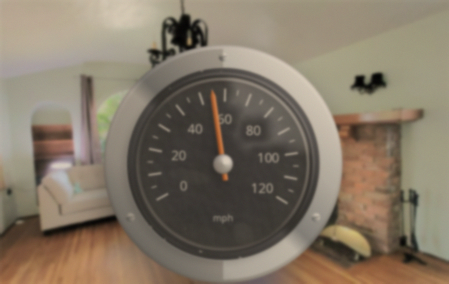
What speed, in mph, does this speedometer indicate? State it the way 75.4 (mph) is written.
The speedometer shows 55 (mph)
